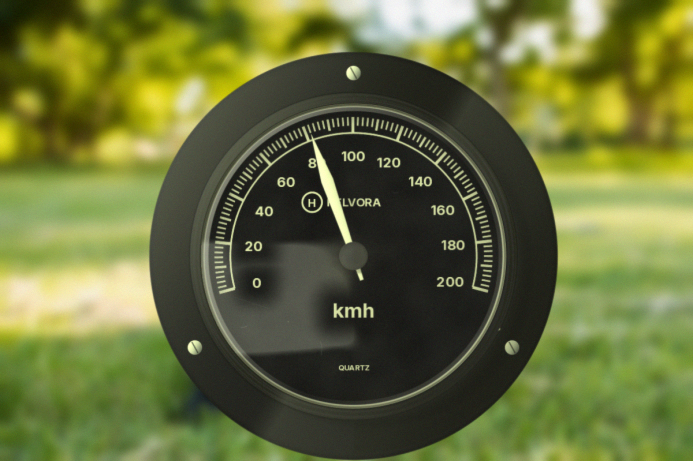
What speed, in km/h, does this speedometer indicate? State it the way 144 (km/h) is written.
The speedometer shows 82 (km/h)
